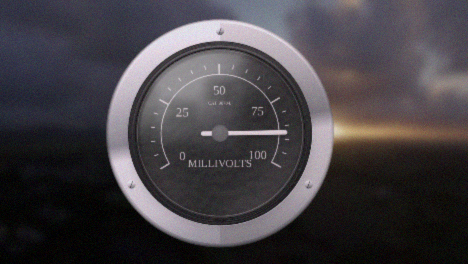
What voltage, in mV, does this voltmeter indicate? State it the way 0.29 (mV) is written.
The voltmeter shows 87.5 (mV)
